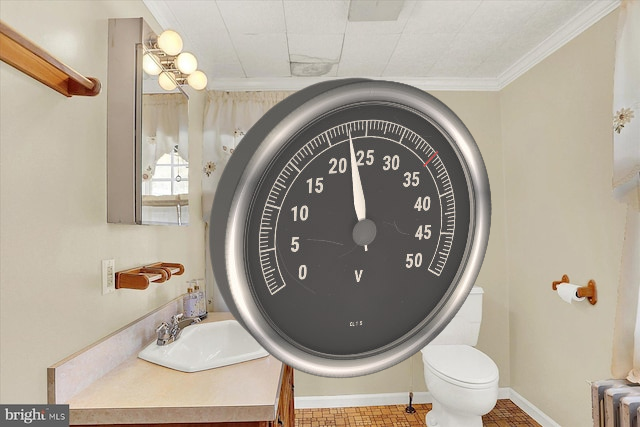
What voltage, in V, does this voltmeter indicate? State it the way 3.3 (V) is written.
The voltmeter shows 22.5 (V)
